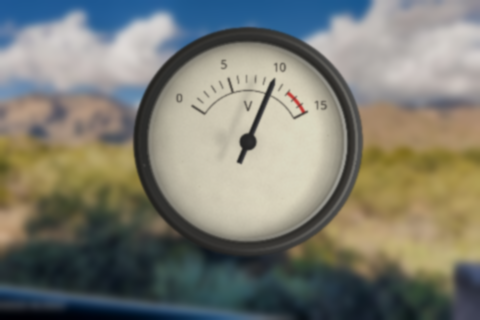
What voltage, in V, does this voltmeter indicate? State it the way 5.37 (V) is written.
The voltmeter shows 10 (V)
